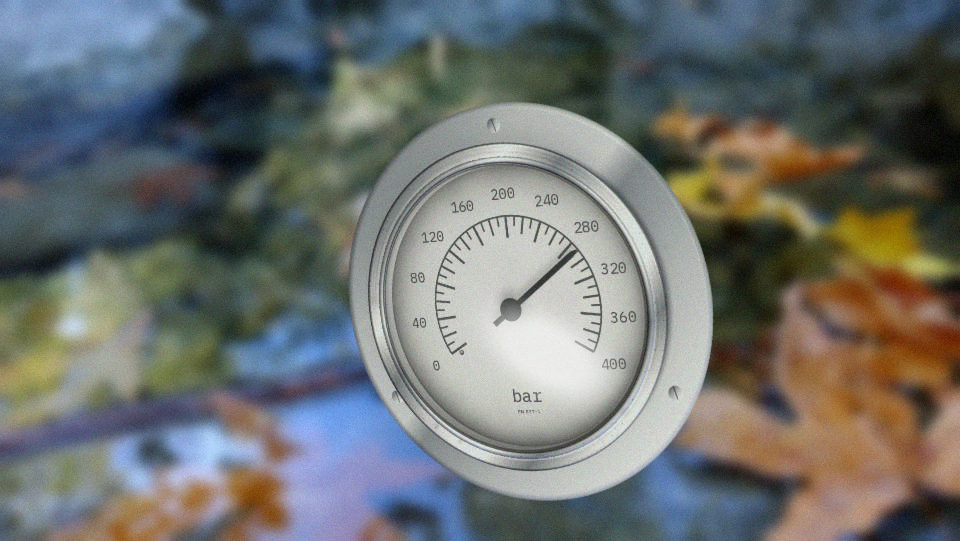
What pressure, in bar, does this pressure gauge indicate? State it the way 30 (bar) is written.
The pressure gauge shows 290 (bar)
